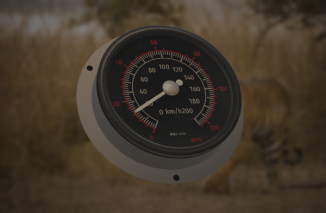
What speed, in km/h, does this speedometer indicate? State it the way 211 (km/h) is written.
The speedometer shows 20 (km/h)
